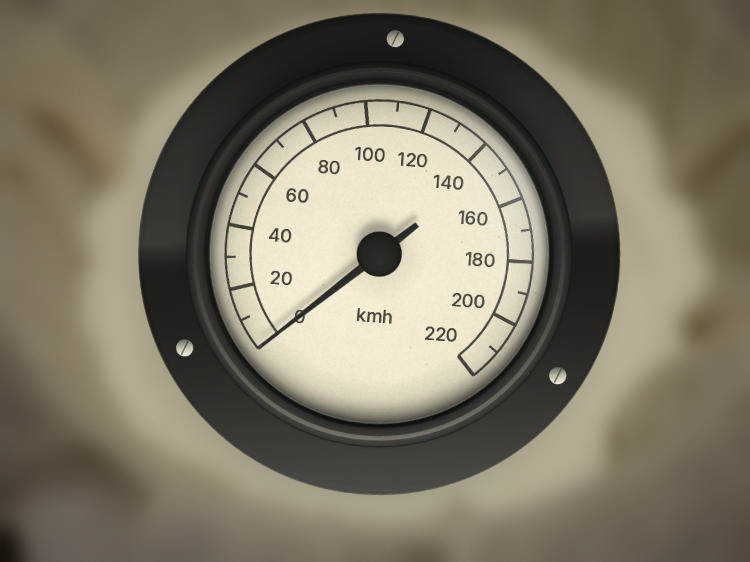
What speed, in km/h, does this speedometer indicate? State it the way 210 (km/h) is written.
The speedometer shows 0 (km/h)
